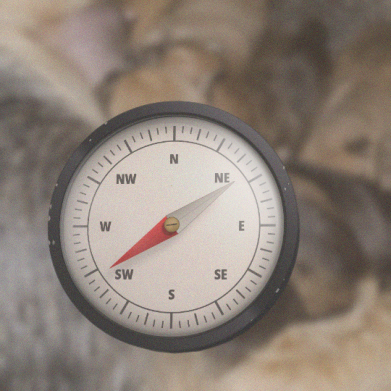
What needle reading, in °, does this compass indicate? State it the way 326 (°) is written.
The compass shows 235 (°)
